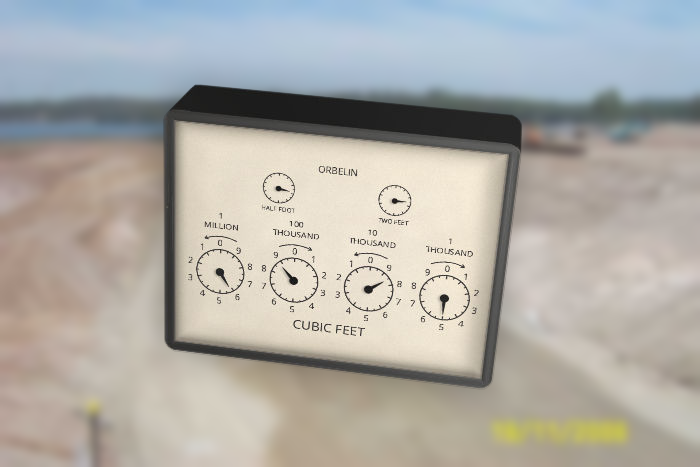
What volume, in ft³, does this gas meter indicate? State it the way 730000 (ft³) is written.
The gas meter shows 588500 (ft³)
